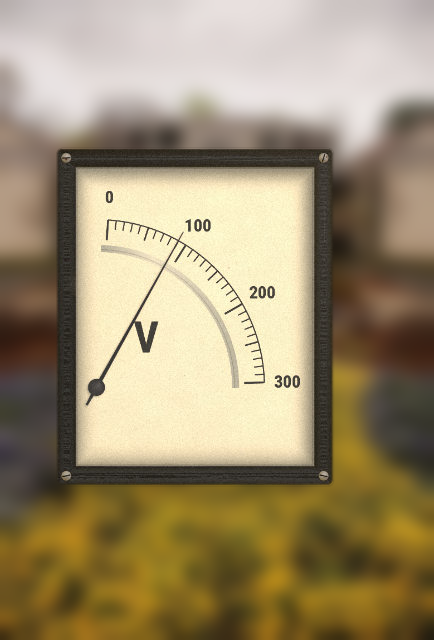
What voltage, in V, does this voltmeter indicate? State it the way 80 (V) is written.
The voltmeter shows 90 (V)
